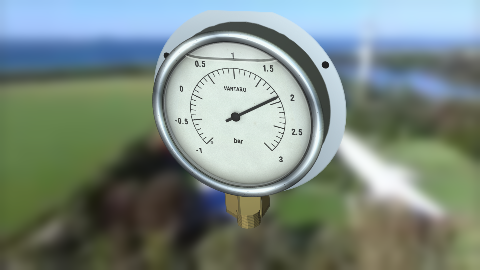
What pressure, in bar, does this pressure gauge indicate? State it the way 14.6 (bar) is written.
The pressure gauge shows 1.9 (bar)
